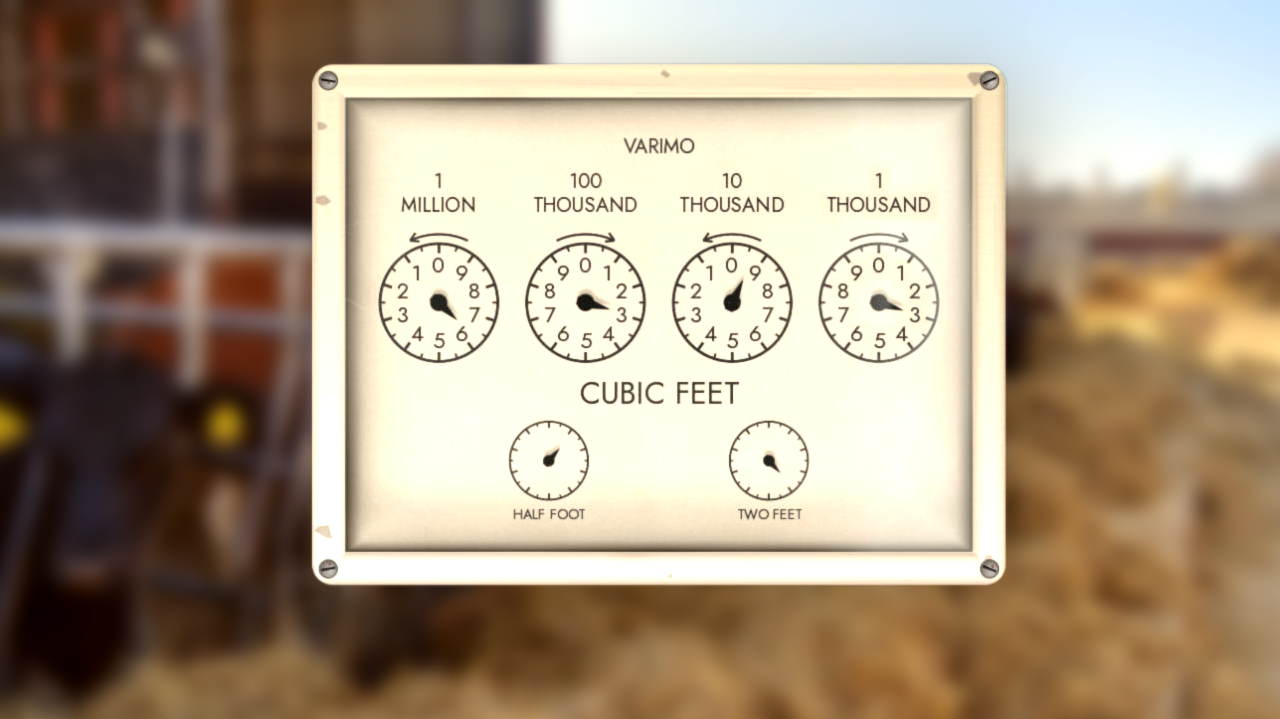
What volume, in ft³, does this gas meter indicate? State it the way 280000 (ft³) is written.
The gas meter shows 629300 (ft³)
